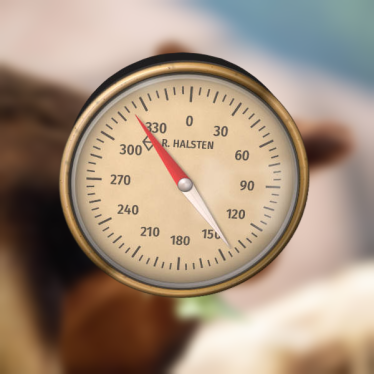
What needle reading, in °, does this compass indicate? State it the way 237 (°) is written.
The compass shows 322.5 (°)
